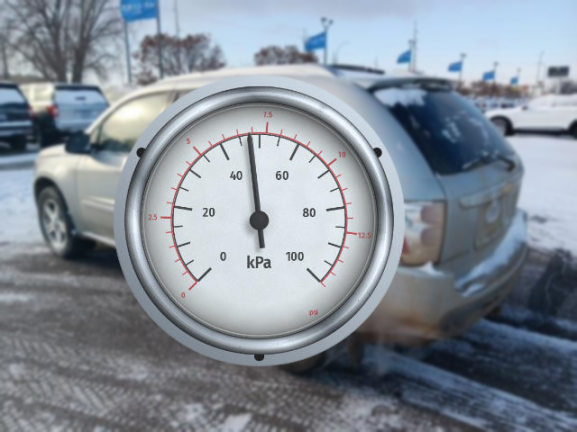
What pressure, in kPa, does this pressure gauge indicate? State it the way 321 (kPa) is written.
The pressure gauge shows 47.5 (kPa)
